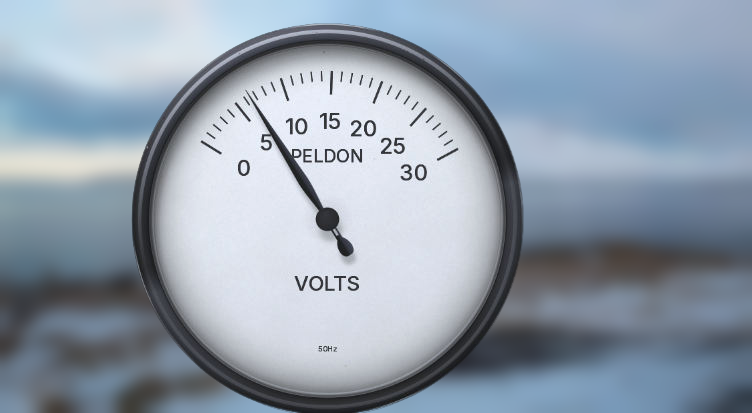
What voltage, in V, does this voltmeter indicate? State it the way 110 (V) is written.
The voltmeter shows 6.5 (V)
